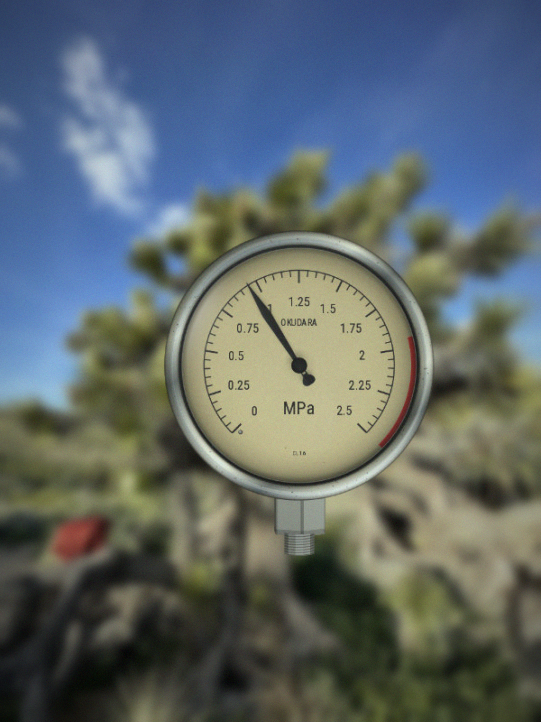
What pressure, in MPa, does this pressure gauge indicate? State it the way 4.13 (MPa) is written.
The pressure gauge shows 0.95 (MPa)
